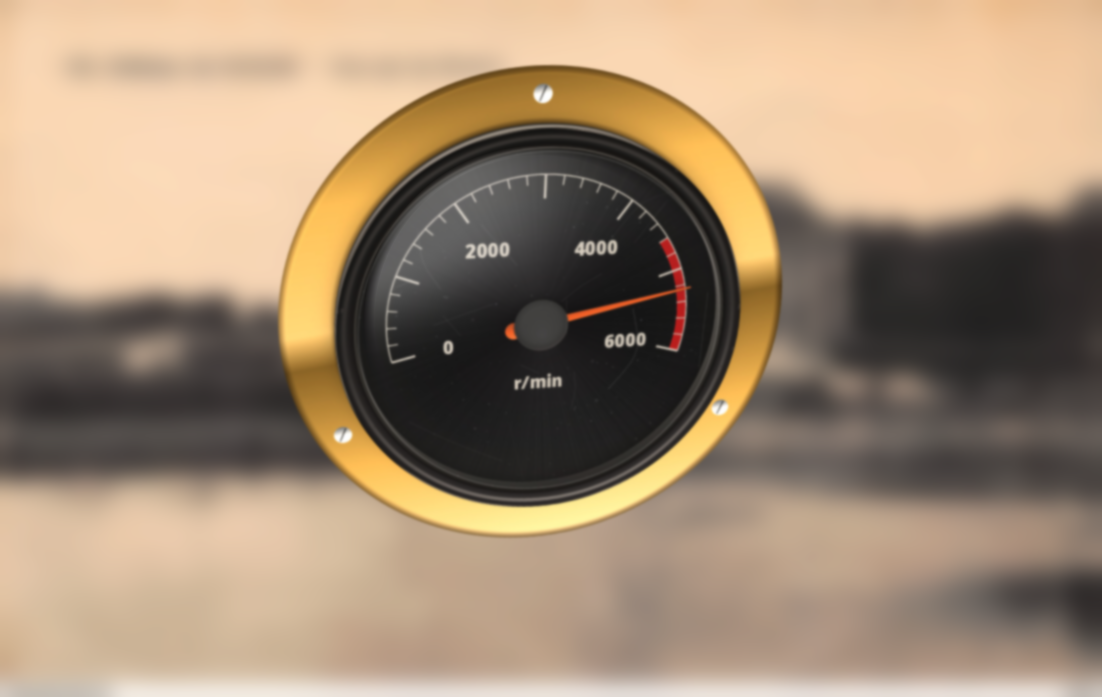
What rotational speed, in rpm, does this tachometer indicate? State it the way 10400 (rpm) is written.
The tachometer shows 5200 (rpm)
